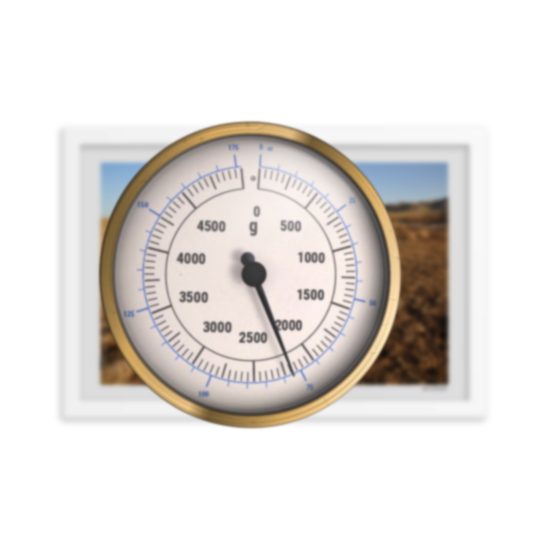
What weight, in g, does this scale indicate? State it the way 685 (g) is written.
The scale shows 2200 (g)
